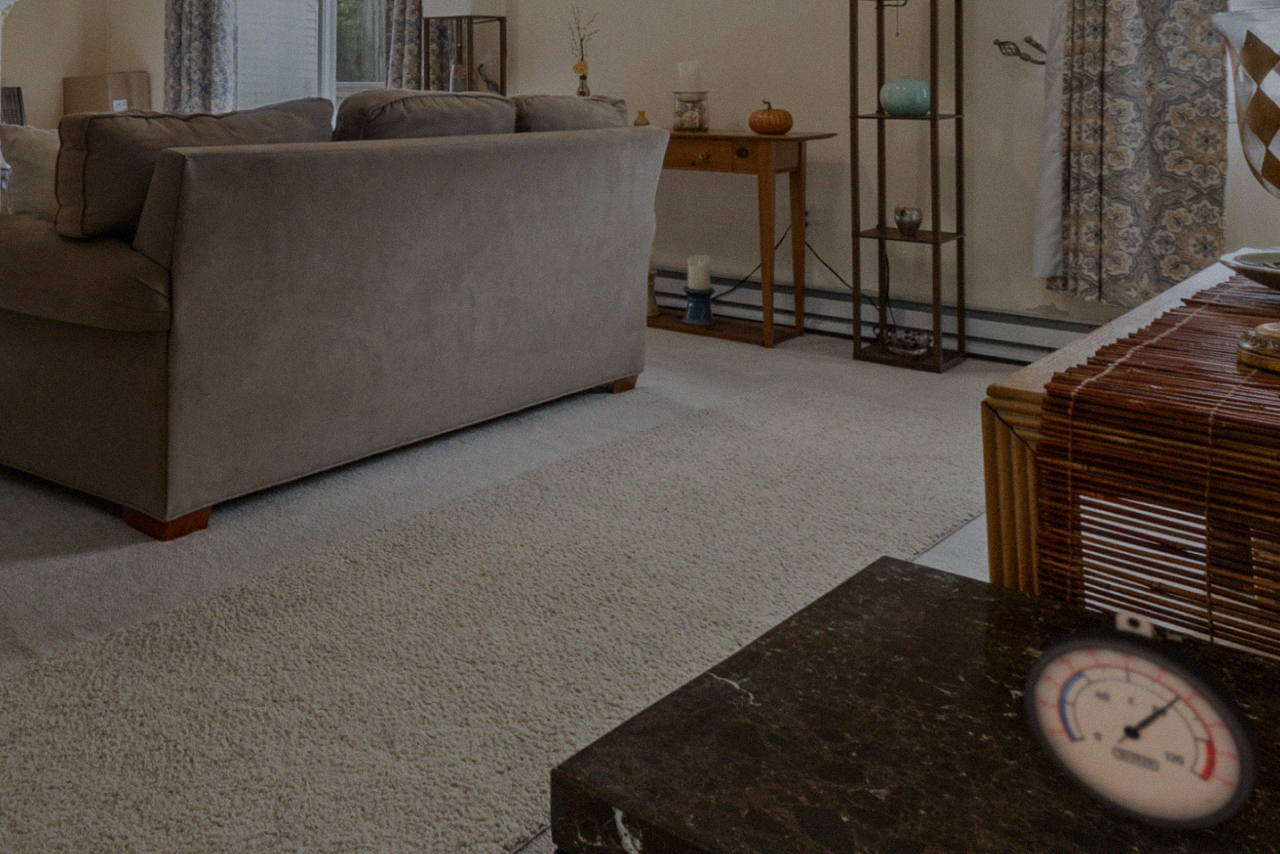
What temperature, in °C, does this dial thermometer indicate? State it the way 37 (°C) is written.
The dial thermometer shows 80 (°C)
